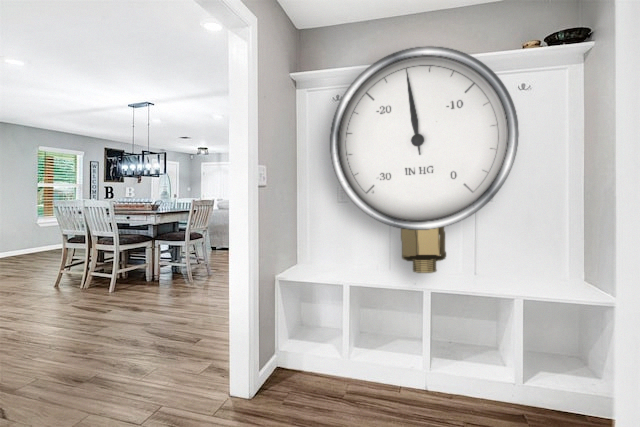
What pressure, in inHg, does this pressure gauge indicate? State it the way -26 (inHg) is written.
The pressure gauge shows -16 (inHg)
